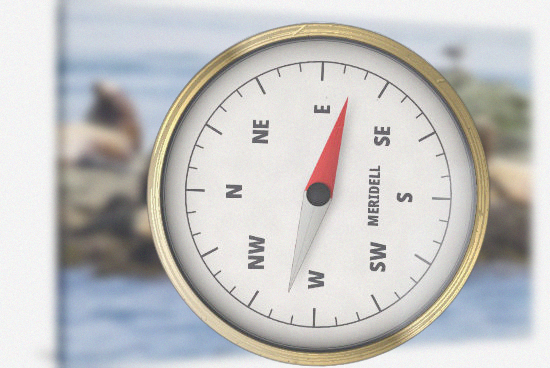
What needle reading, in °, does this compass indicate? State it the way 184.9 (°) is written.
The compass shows 105 (°)
